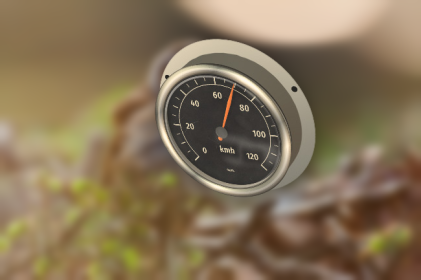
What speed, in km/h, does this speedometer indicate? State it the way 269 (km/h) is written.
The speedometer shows 70 (km/h)
